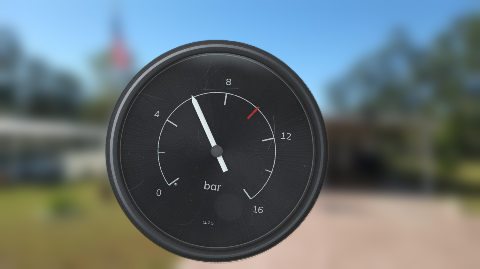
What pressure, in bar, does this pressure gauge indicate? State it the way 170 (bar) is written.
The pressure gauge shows 6 (bar)
